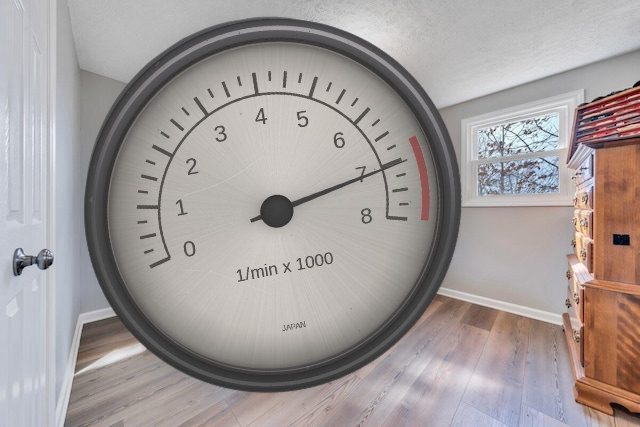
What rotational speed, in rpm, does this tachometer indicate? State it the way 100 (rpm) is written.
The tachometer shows 7000 (rpm)
